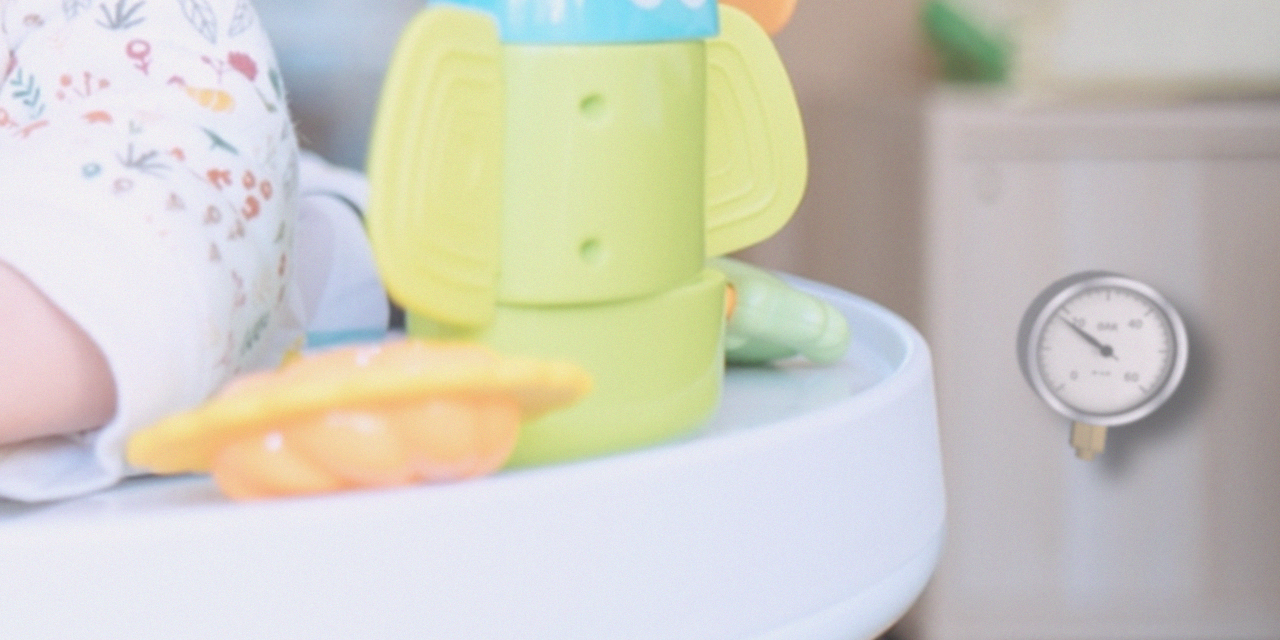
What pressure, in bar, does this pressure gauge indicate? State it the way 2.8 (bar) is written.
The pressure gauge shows 18 (bar)
